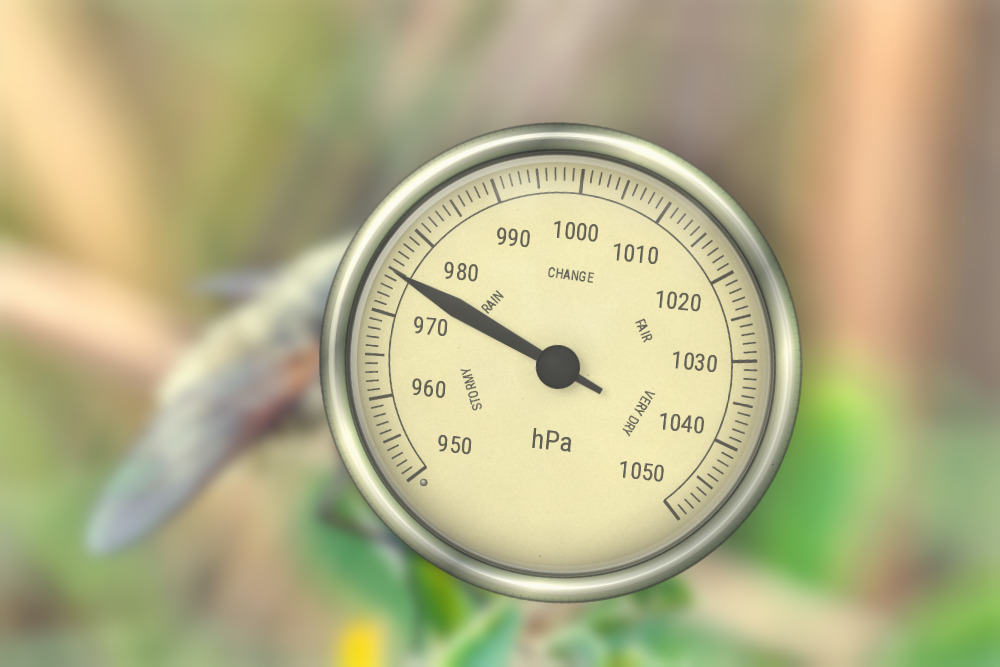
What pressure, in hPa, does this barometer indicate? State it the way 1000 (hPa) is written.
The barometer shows 975 (hPa)
